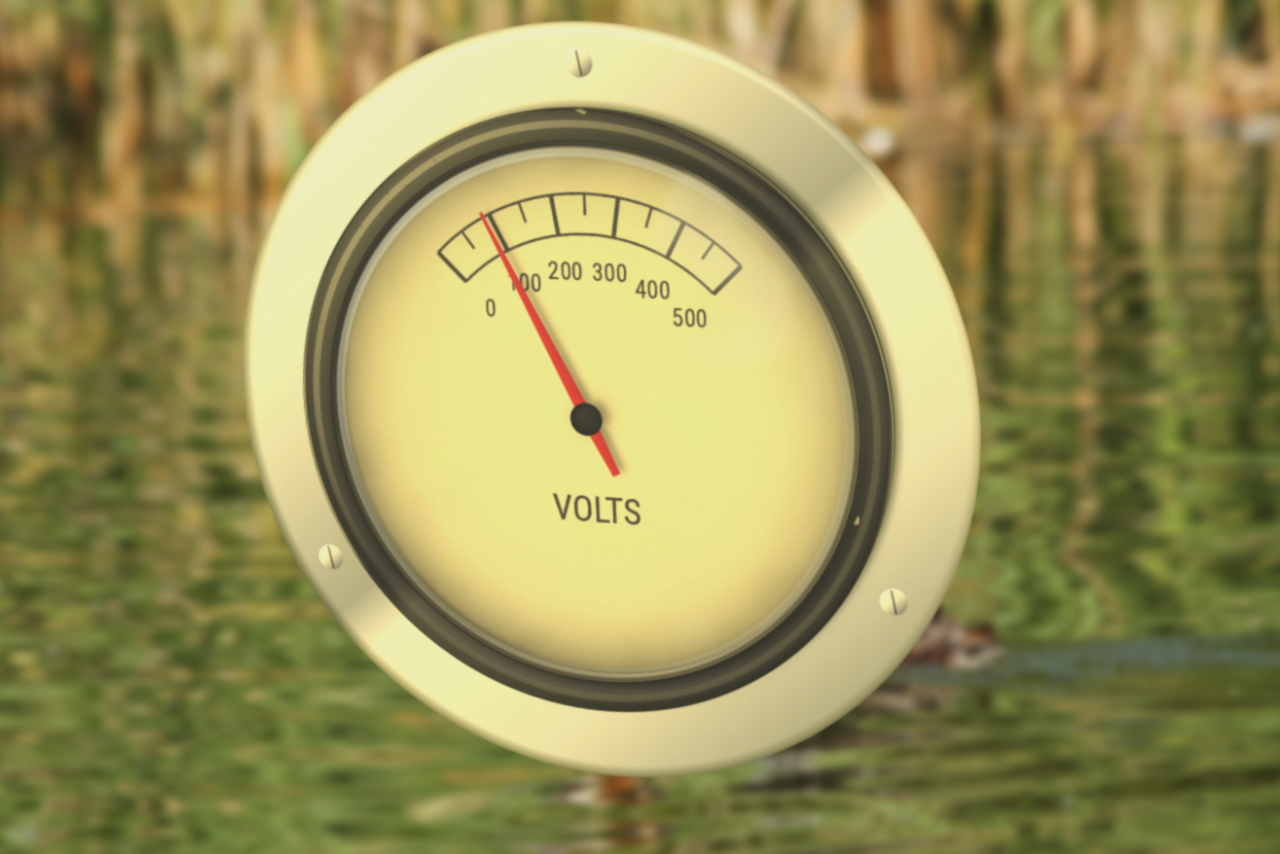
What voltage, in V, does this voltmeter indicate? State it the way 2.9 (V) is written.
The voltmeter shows 100 (V)
